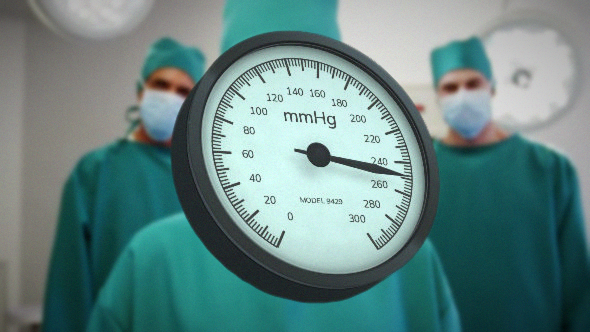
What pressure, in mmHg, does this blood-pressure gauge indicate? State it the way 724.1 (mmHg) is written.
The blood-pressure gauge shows 250 (mmHg)
